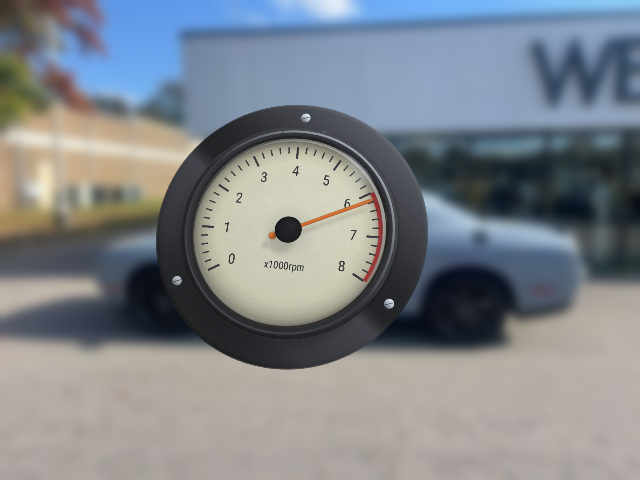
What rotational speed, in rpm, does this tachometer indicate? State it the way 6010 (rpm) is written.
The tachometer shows 6200 (rpm)
